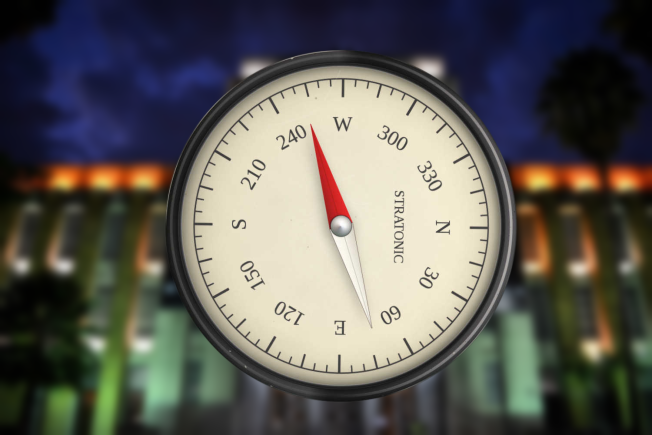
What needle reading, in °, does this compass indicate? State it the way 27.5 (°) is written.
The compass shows 252.5 (°)
